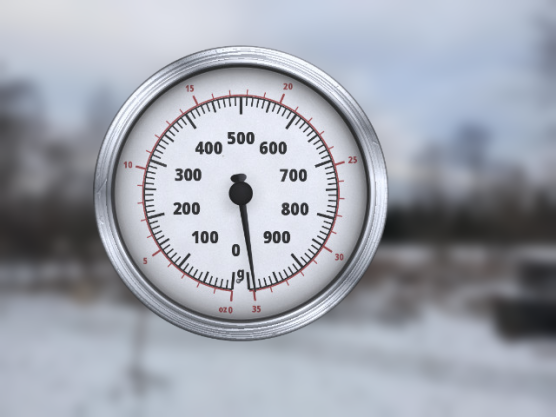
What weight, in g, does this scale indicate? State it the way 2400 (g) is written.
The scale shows 990 (g)
